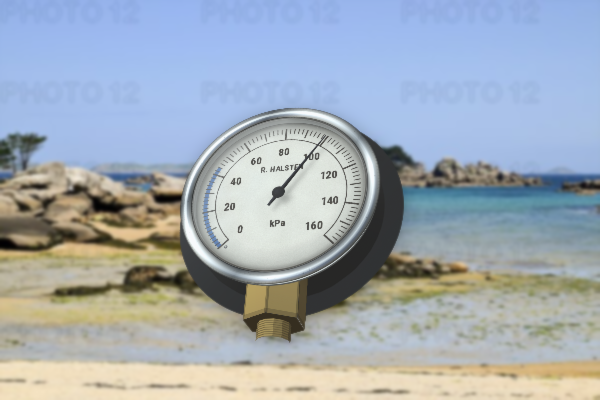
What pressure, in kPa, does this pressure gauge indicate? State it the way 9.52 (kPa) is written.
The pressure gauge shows 100 (kPa)
